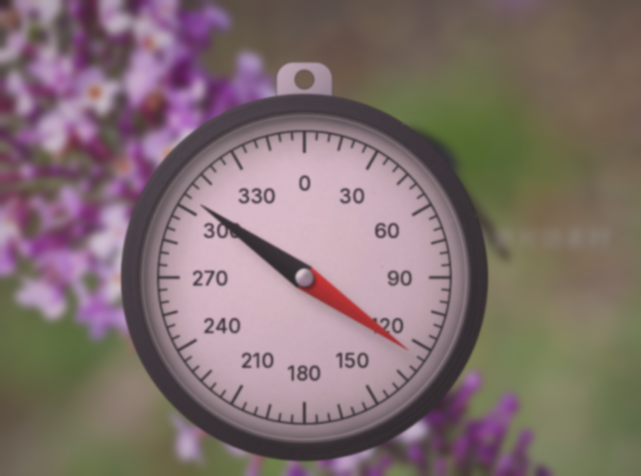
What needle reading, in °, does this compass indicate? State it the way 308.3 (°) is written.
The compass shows 125 (°)
